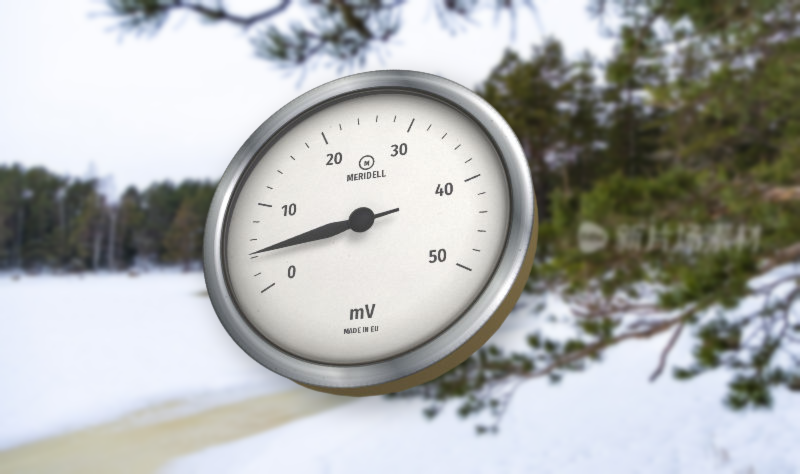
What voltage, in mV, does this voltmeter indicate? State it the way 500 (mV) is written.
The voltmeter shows 4 (mV)
